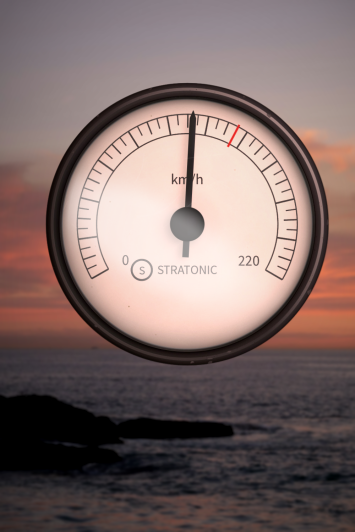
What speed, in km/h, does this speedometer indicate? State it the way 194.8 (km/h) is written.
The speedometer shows 112.5 (km/h)
